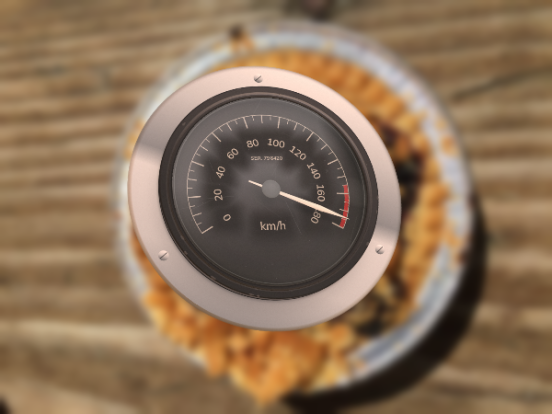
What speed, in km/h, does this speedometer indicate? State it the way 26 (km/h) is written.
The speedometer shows 175 (km/h)
